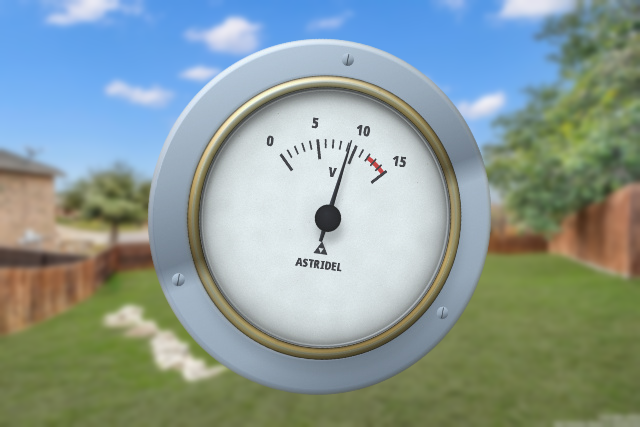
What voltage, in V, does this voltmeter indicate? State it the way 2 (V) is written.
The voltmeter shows 9 (V)
